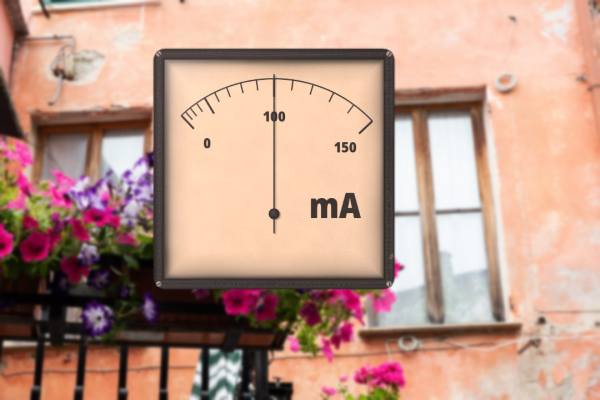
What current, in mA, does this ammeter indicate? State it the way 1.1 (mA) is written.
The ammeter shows 100 (mA)
